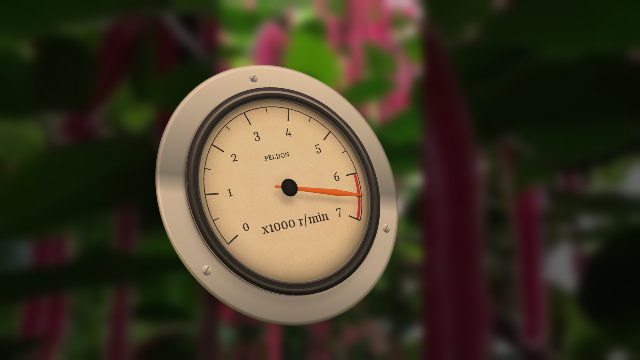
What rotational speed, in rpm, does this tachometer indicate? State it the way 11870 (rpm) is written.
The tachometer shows 6500 (rpm)
